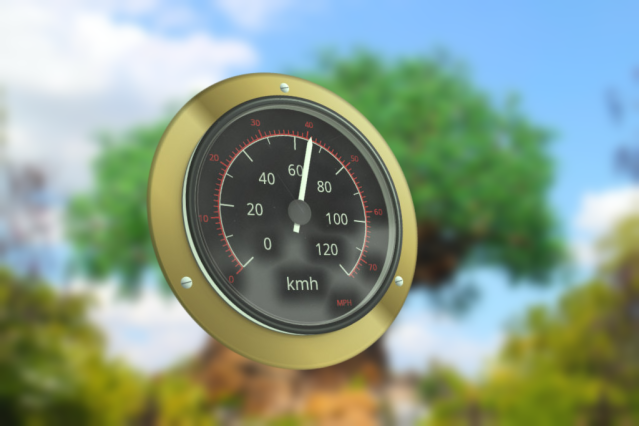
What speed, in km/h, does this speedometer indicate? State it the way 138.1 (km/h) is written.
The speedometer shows 65 (km/h)
